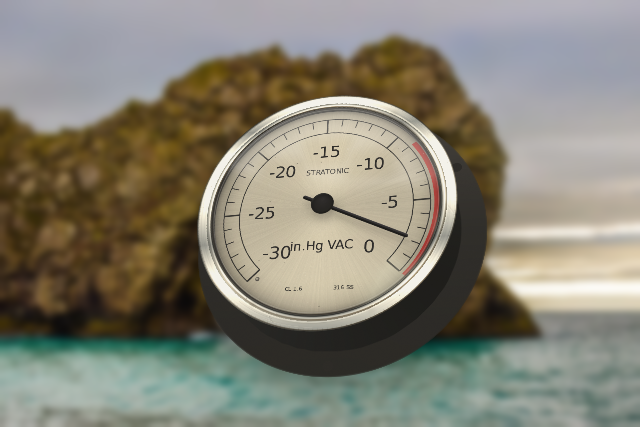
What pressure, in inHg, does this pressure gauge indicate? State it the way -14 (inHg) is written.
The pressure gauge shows -2 (inHg)
